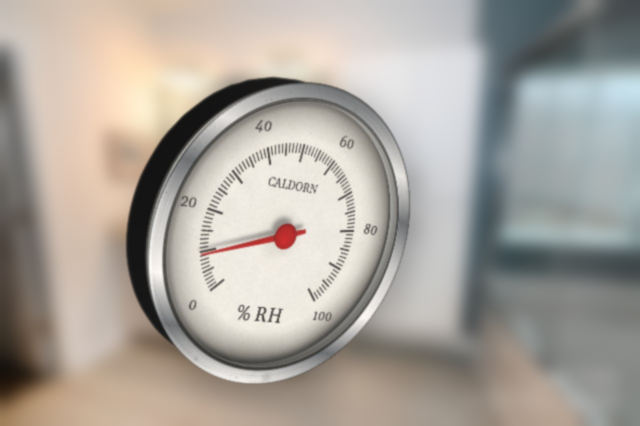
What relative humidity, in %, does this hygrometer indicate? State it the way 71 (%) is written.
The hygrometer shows 10 (%)
